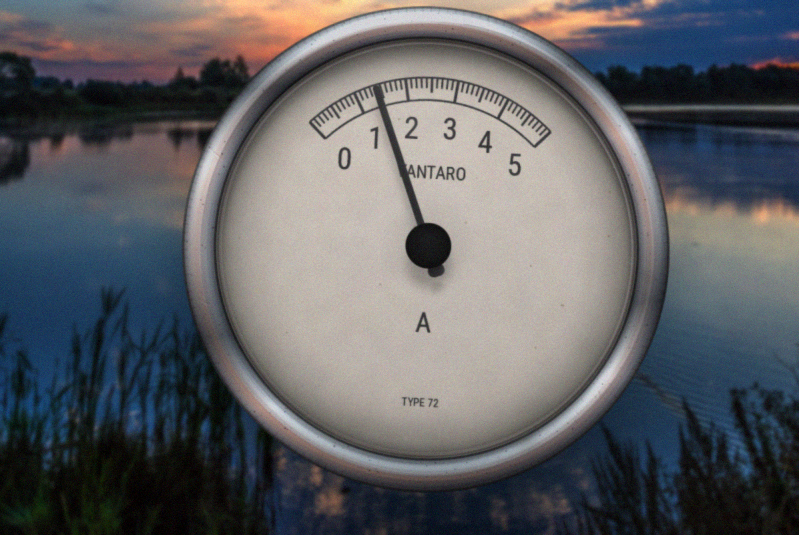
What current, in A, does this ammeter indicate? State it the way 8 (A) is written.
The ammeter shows 1.4 (A)
